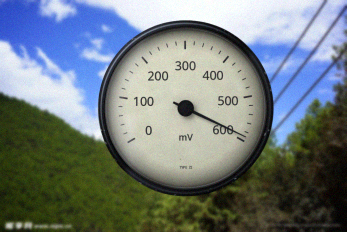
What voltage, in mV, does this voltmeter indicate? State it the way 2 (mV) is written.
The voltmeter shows 590 (mV)
